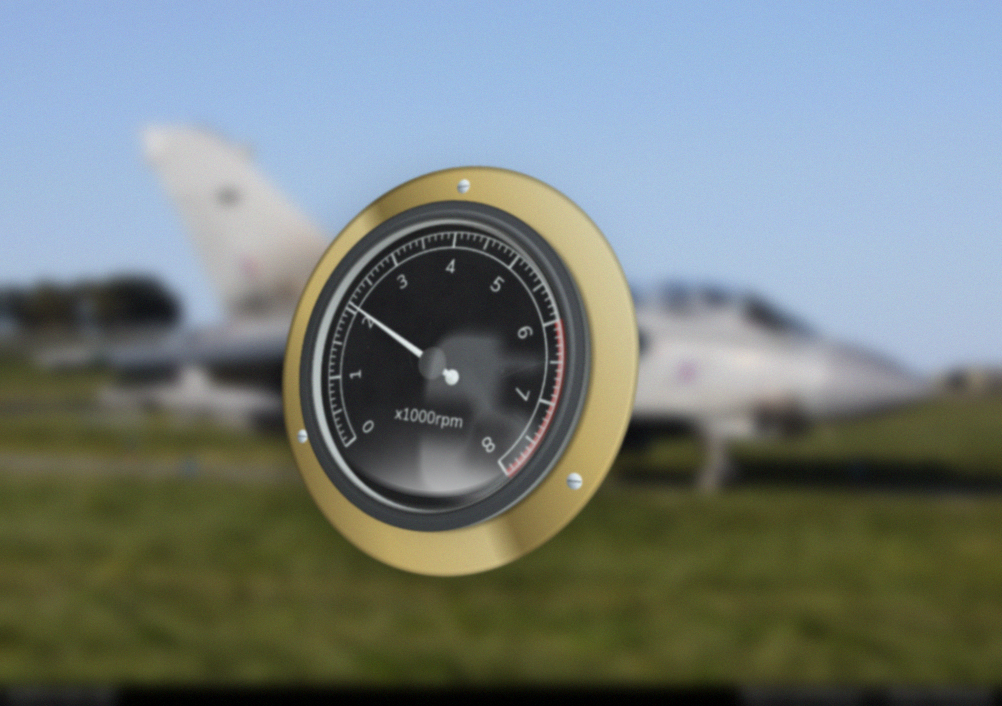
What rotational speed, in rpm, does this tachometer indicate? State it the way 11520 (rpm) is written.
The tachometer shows 2100 (rpm)
